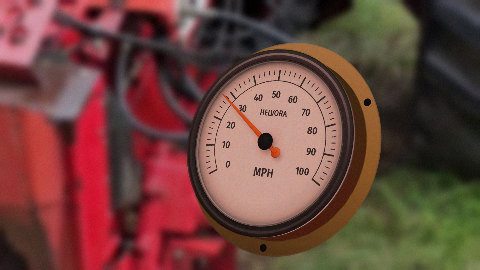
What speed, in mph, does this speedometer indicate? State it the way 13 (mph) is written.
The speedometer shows 28 (mph)
